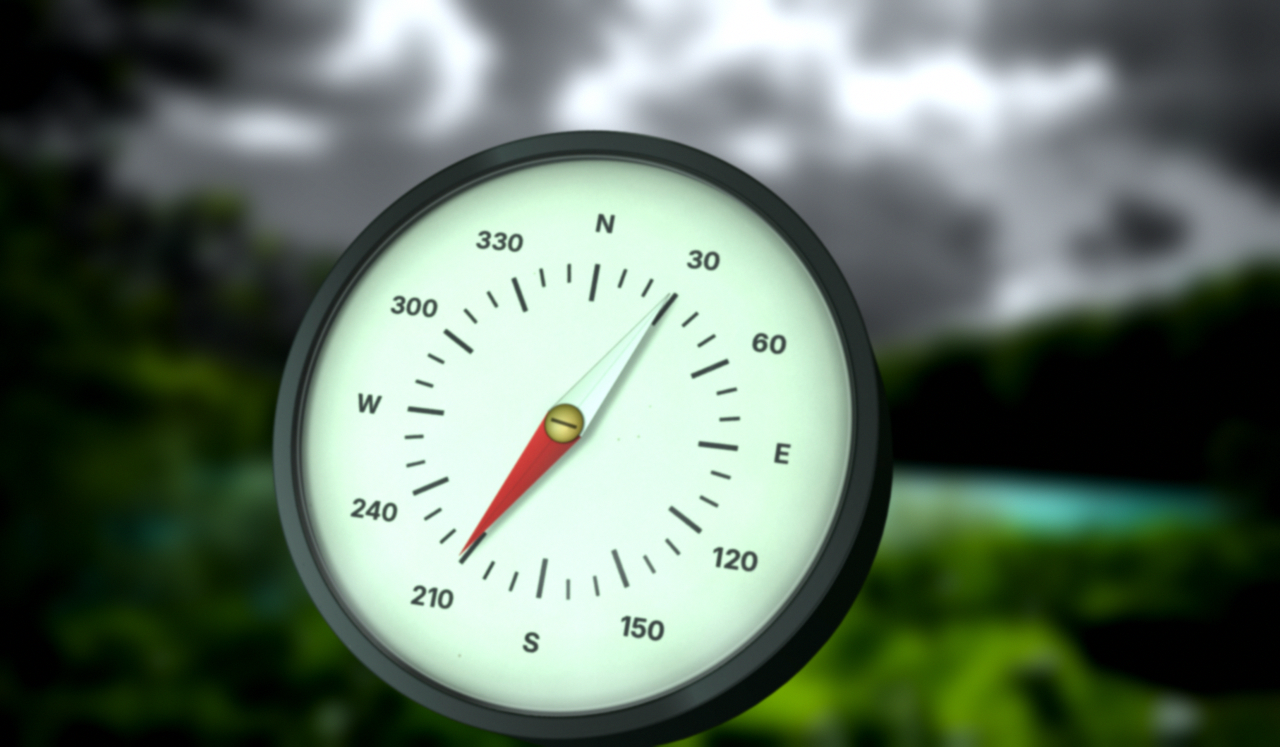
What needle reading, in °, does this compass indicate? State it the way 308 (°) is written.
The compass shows 210 (°)
